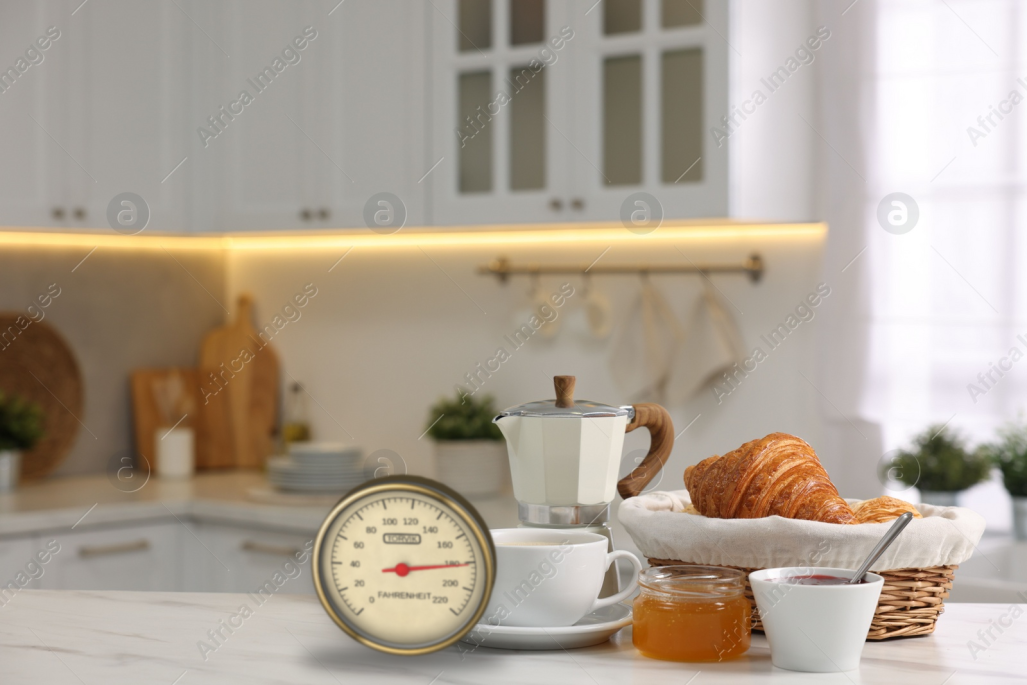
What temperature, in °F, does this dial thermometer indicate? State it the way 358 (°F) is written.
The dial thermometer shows 180 (°F)
